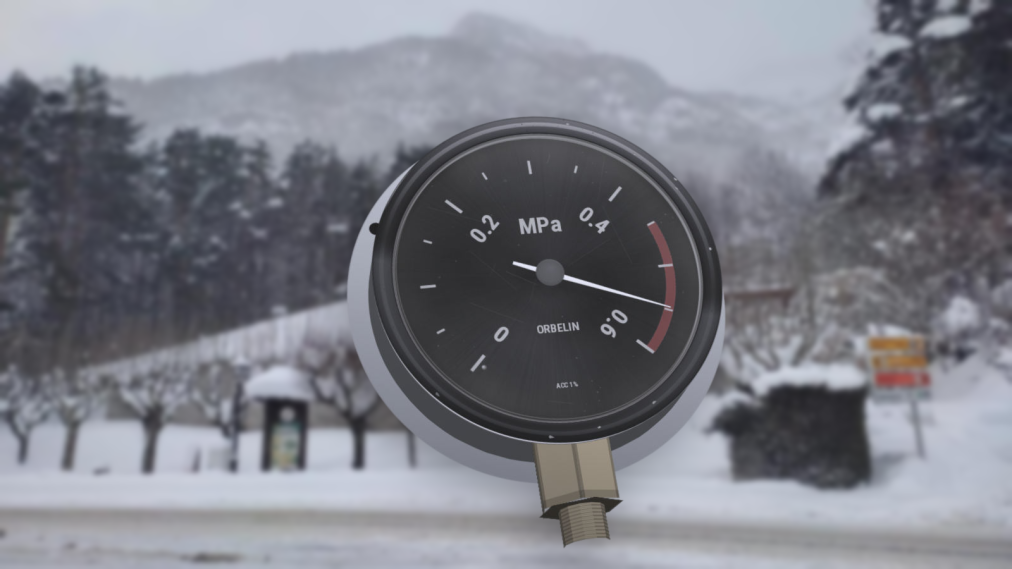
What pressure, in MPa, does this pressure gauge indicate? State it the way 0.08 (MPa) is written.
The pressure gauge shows 0.55 (MPa)
